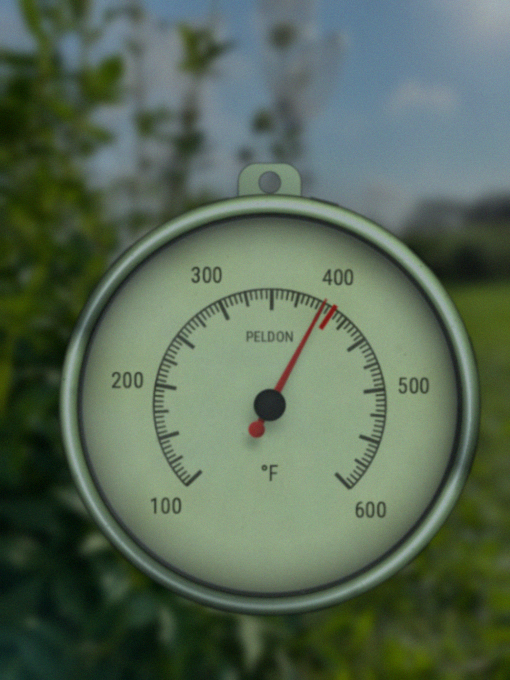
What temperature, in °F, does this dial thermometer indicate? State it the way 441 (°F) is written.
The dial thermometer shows 400 (°F)
